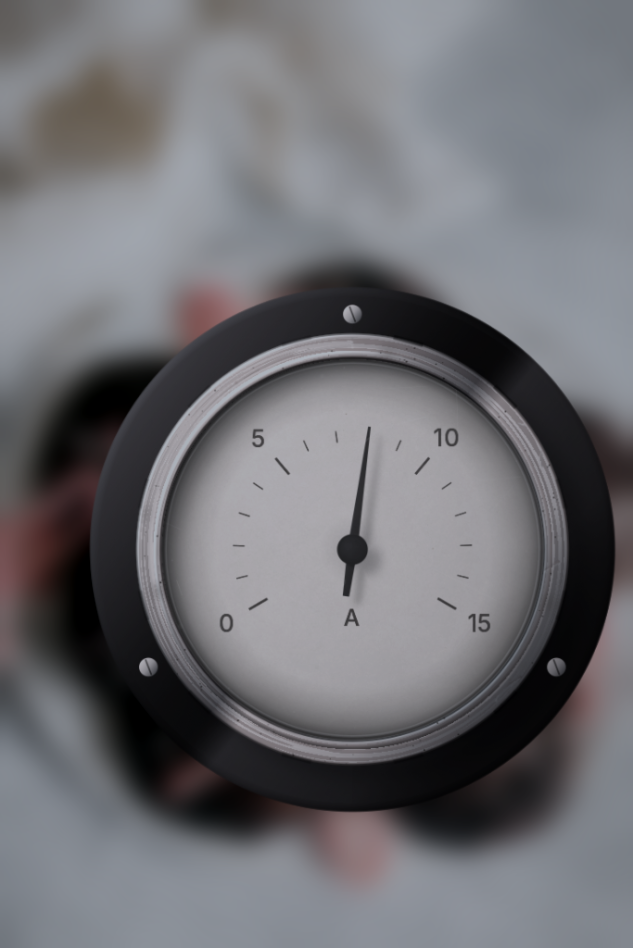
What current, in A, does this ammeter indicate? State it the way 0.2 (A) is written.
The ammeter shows 8 (A)
